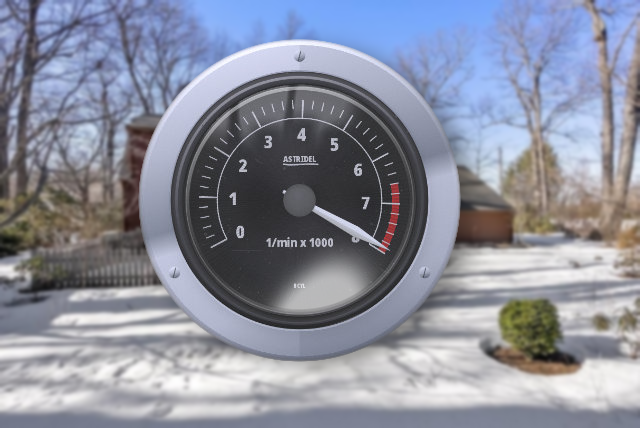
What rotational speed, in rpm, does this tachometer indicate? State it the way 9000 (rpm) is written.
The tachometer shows 7900 (rpm)
